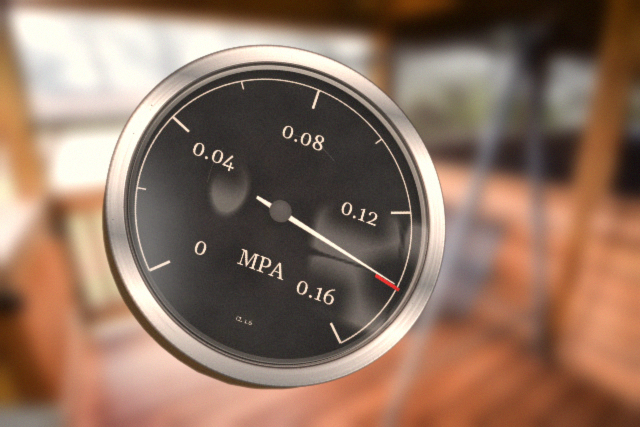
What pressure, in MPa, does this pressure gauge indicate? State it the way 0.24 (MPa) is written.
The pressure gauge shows 0.14 (MPa)
